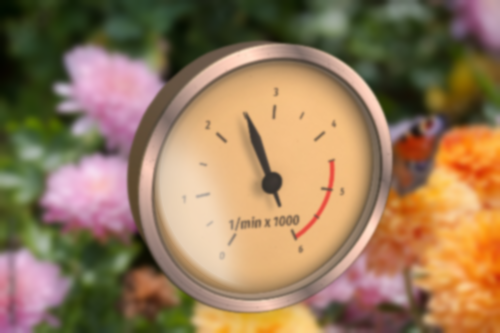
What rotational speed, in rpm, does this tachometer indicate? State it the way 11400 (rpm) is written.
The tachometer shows 2500 (rpm)
